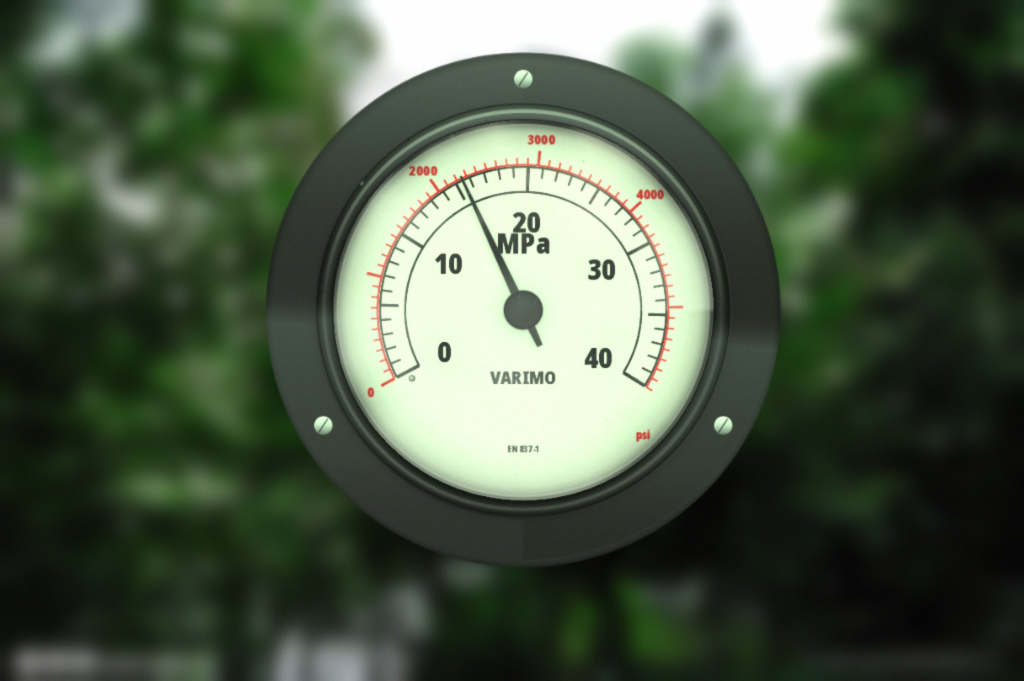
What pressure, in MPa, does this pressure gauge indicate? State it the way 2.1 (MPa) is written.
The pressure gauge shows 15.5 (MPa)
